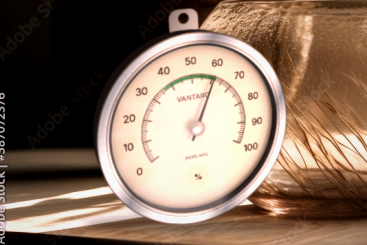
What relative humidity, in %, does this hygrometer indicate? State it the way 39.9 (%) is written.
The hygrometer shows 60 (%)
